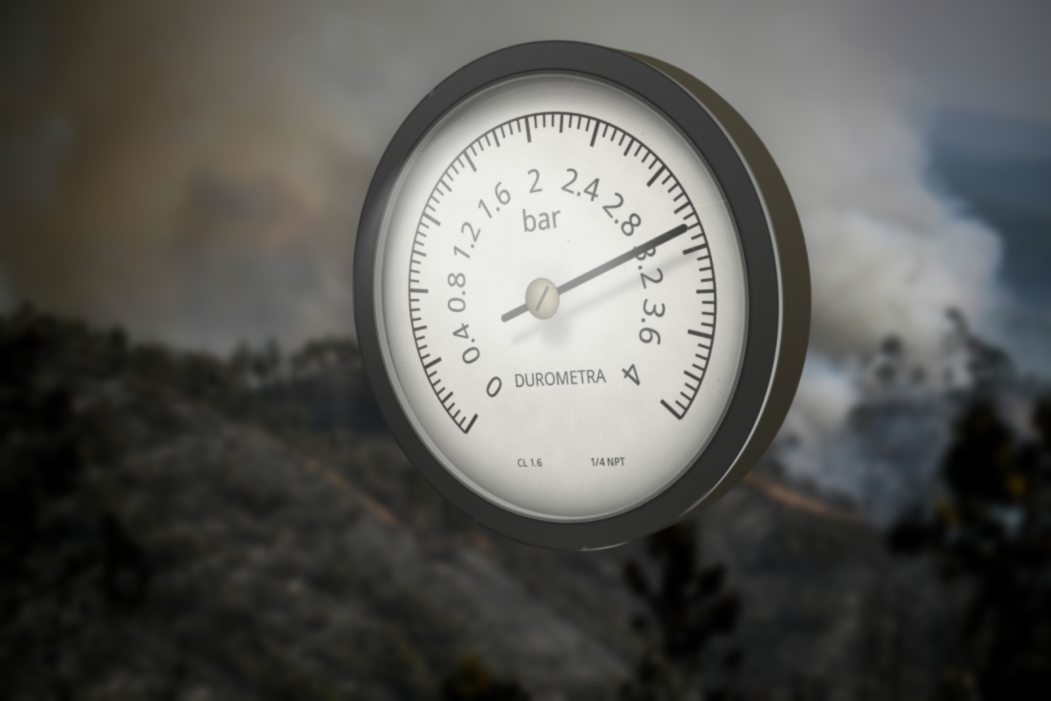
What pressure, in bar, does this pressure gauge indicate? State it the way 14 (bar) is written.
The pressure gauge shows 3.1 (bar)
